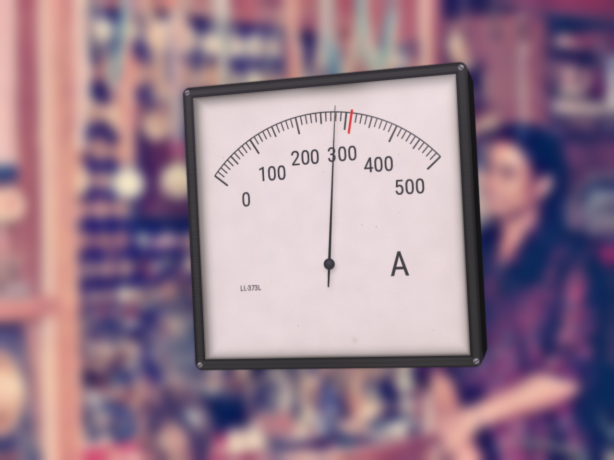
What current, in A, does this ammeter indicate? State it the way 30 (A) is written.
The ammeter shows 280 (A)
